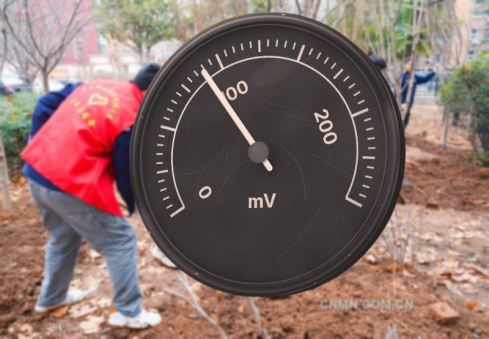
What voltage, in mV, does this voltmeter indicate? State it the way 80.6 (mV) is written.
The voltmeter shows 90 (mV)
